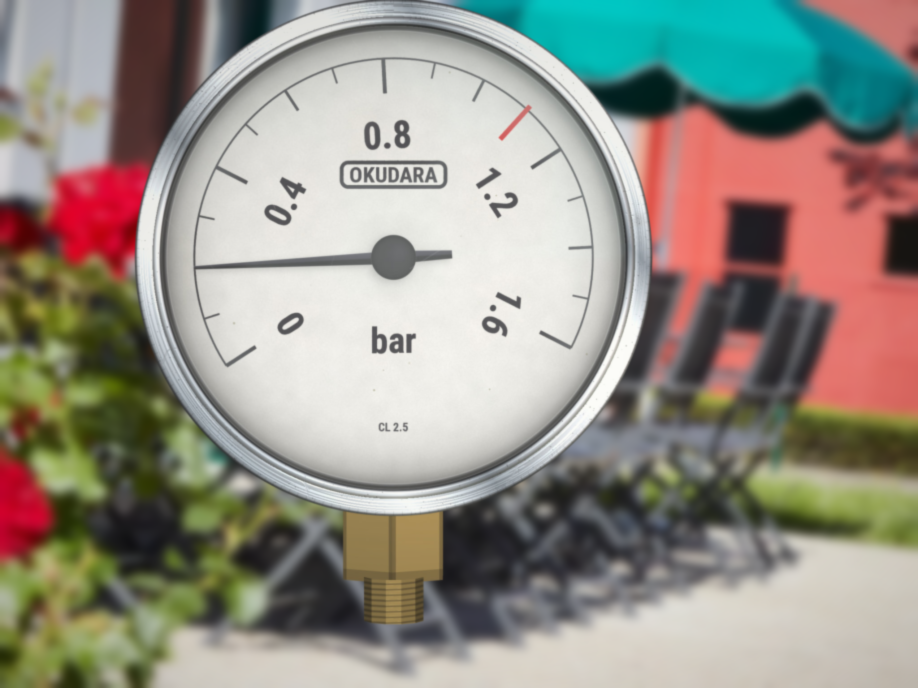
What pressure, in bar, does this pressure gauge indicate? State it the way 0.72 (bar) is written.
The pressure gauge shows 0.2 (bar)
